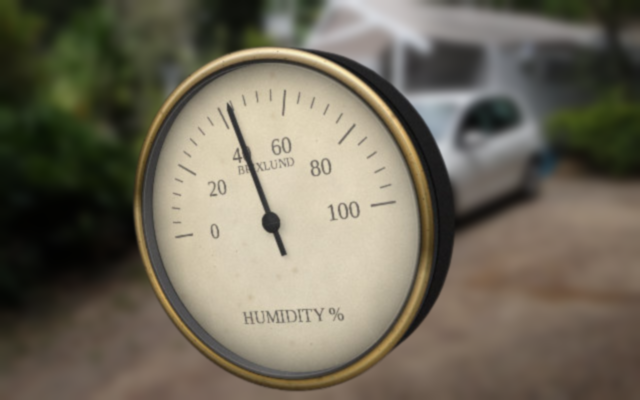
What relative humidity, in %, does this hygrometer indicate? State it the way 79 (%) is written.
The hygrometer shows 44 (%)
